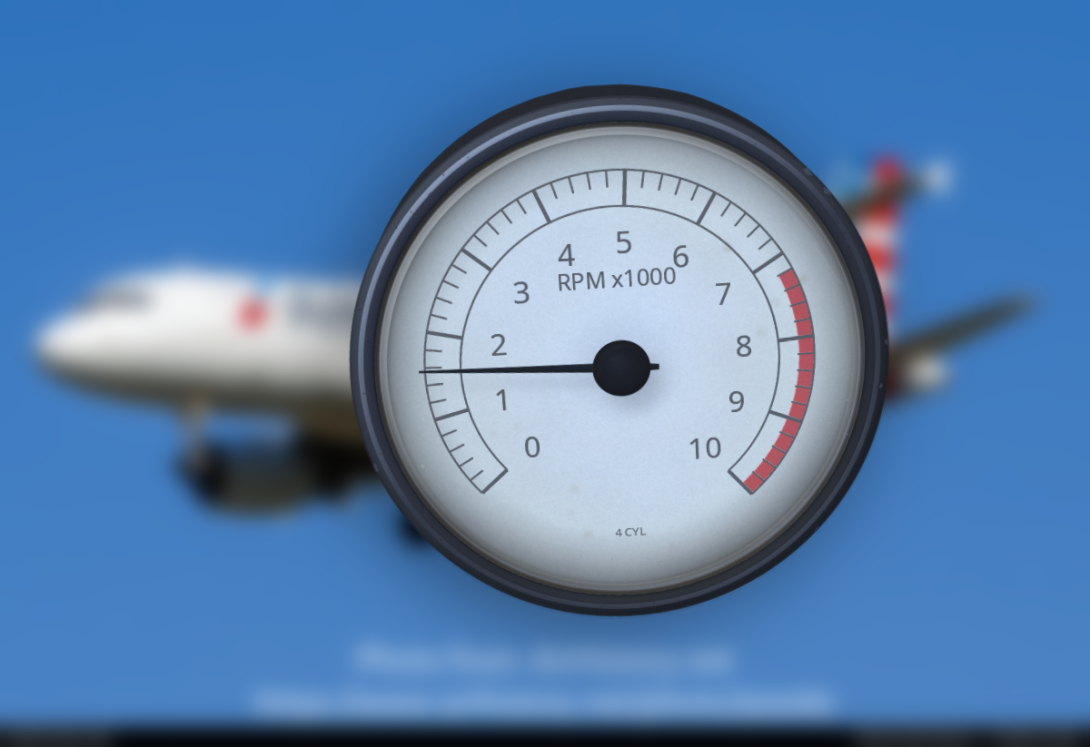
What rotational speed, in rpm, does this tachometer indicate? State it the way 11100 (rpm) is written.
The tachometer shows 1600 (rpm)
